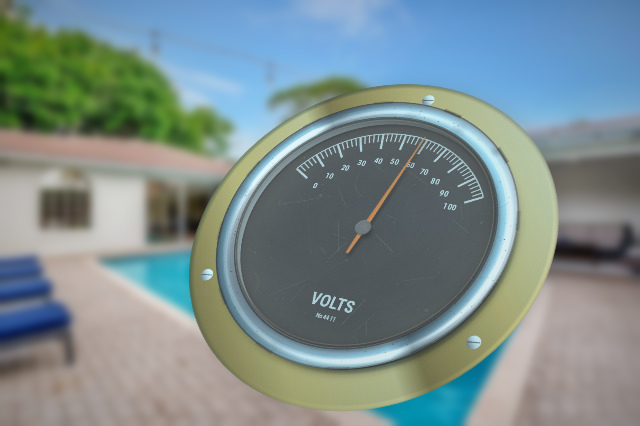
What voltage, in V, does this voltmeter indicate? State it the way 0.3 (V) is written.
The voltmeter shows 60 (V)
